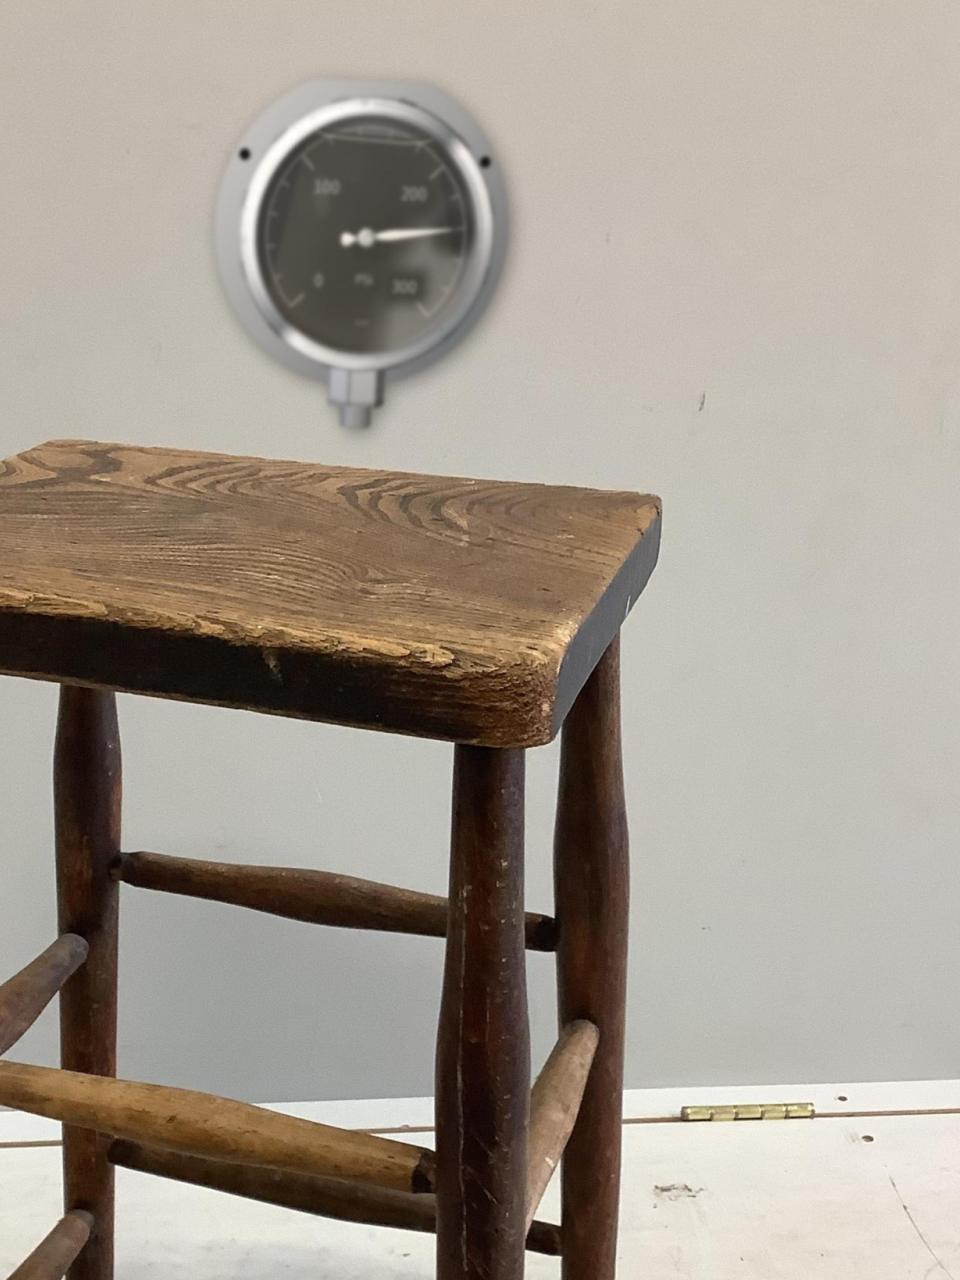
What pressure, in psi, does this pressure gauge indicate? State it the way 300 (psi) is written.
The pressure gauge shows 240 (psi)
